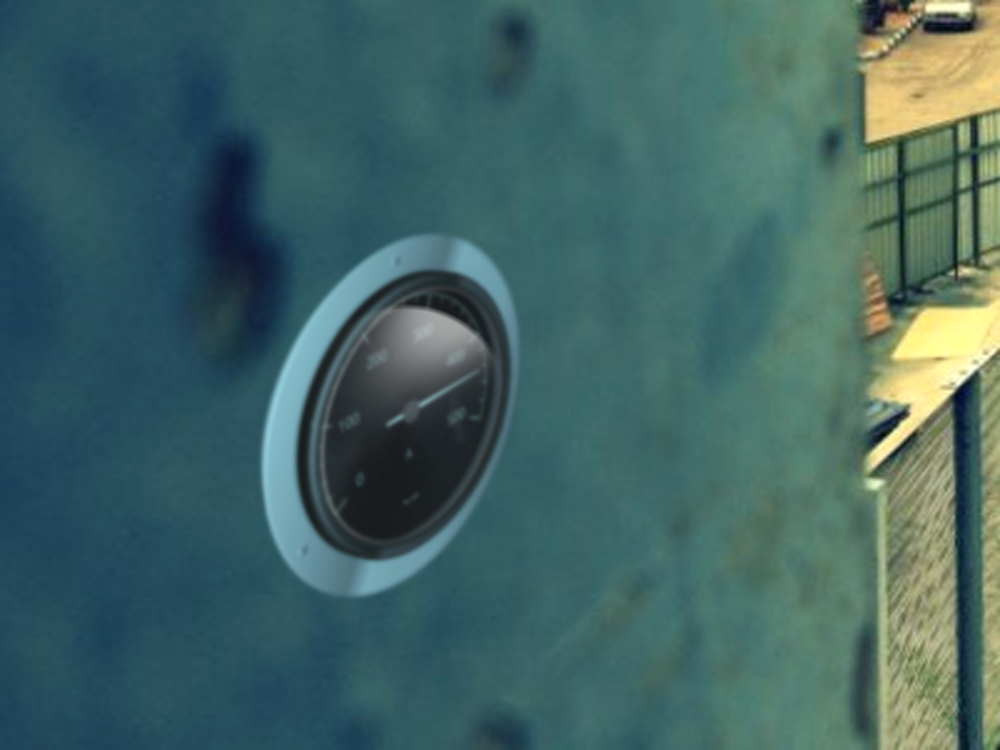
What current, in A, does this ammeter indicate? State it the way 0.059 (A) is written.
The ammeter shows 440 (A)
